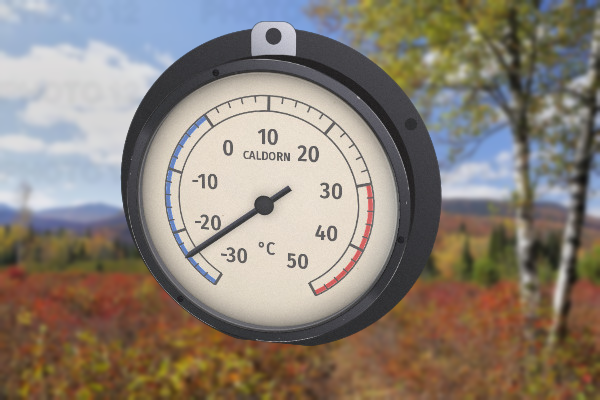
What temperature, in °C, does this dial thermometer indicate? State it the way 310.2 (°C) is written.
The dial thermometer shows -24 (°C)
